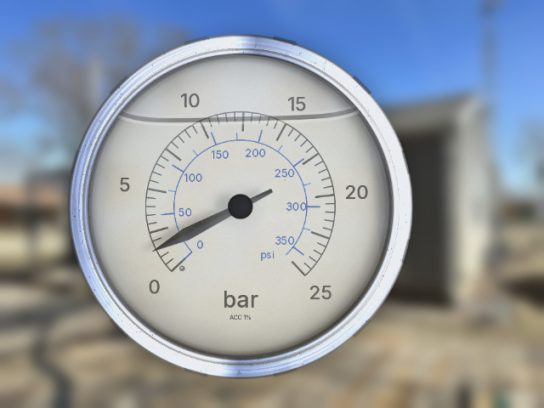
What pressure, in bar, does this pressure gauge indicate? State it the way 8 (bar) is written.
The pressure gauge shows 1.5 (bar)
